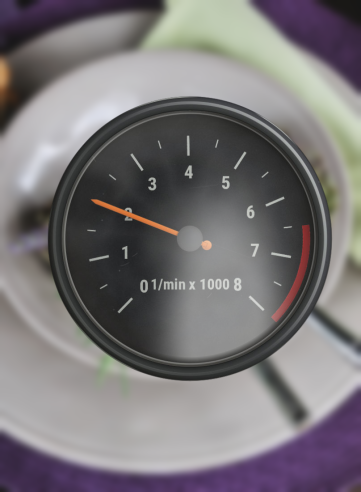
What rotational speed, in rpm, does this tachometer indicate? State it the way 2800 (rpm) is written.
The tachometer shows 2000 (rpm)
